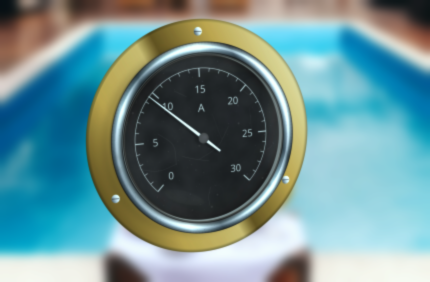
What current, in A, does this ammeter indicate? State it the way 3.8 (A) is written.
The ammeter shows 9.5 (A)
